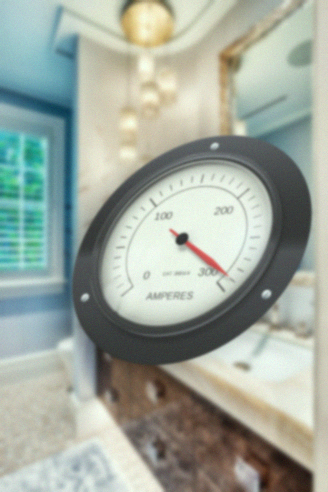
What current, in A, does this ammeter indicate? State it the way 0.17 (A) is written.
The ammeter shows 290 (A)
